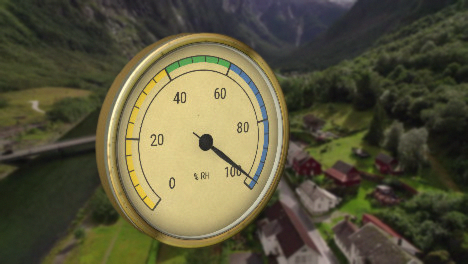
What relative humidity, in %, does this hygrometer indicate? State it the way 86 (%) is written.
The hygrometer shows 98 (%)
